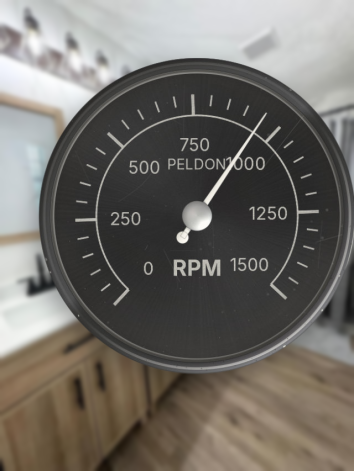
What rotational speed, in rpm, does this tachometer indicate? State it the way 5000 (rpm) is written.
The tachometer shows 950 (rpm)
